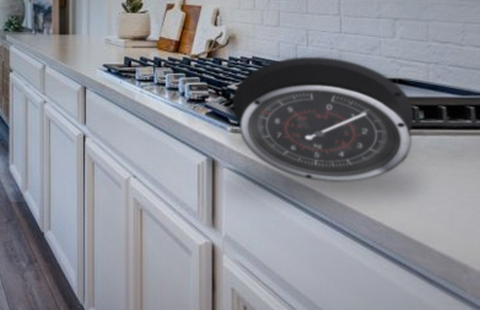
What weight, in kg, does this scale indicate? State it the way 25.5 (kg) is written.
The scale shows 1 (kg)
